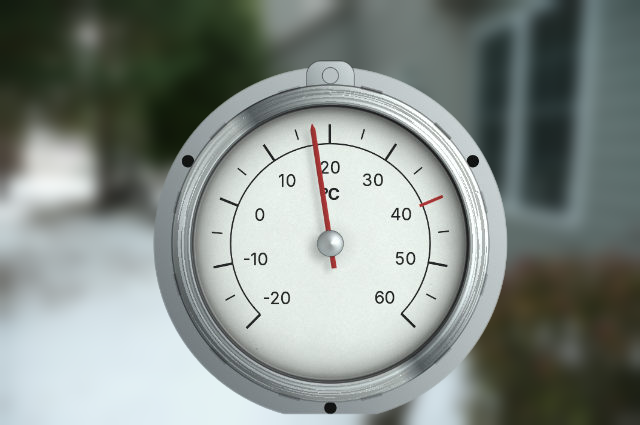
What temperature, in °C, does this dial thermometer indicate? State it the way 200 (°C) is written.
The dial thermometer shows 17.5 (°C)
